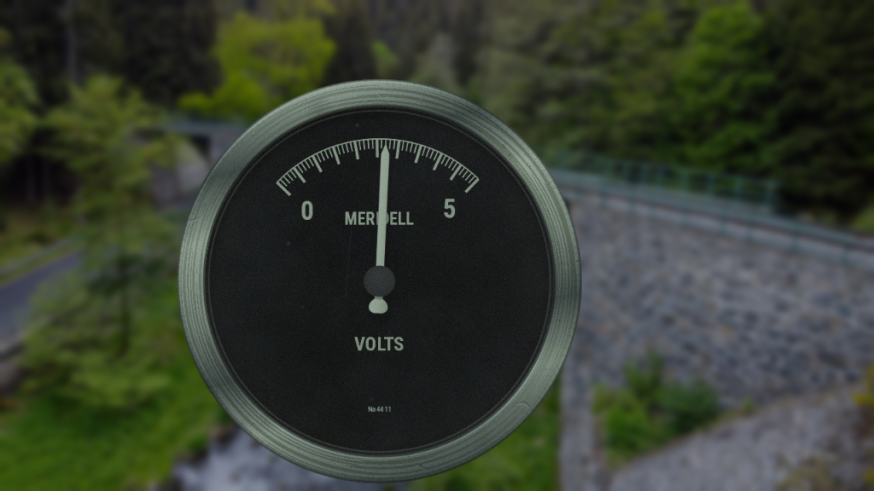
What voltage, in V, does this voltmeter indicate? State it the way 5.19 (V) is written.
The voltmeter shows 2.7 (V)
